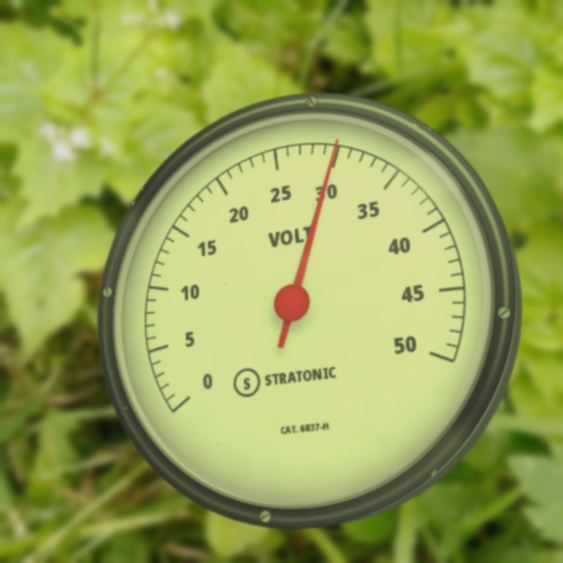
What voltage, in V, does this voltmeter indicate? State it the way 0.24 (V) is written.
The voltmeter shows 30 (V)
